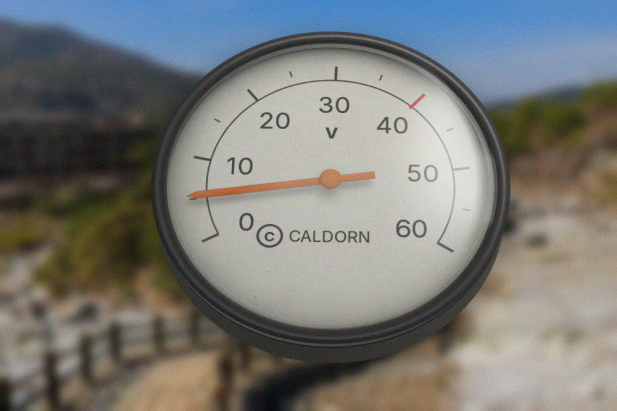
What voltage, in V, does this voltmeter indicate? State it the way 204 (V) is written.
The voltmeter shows 5 (V)
